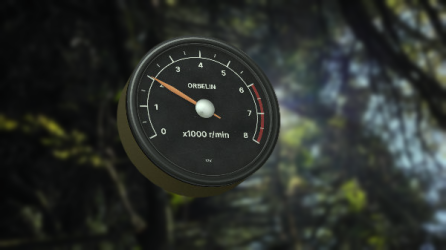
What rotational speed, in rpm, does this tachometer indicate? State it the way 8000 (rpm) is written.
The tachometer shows 2000 (rpm)
